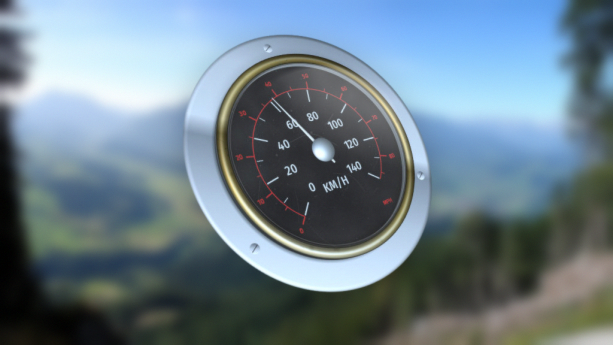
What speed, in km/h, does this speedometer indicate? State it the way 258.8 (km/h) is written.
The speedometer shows 60 (km/h)
